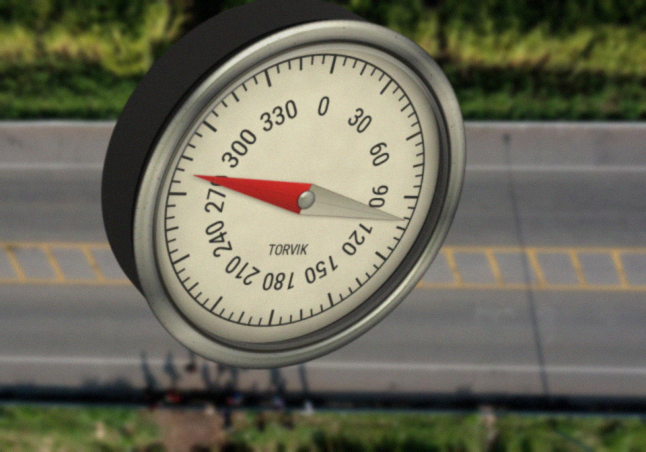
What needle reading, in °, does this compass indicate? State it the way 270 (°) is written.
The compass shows 280 (°)
